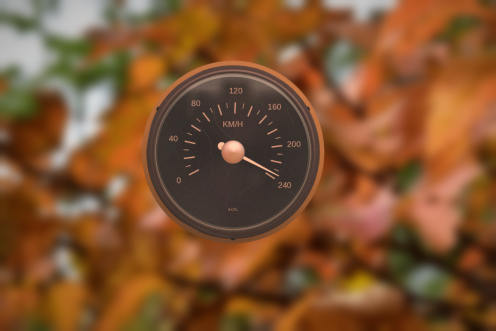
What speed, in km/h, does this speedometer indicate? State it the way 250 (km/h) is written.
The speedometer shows 235 (km/h)
